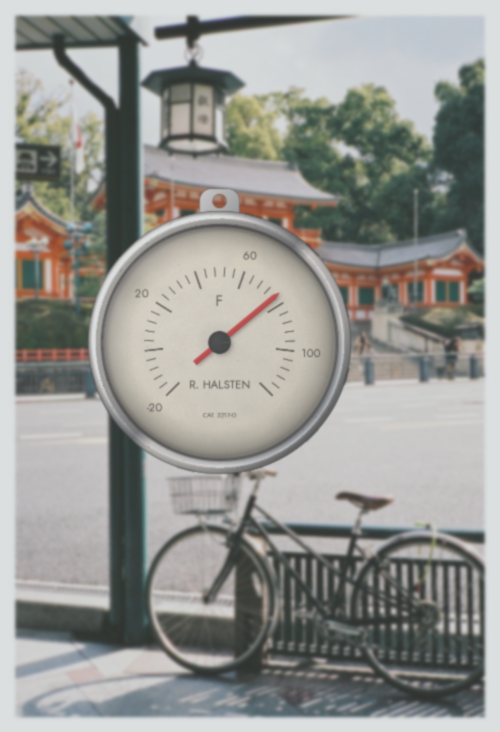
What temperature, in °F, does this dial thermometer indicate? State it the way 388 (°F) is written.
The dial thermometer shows 76 (°F)
